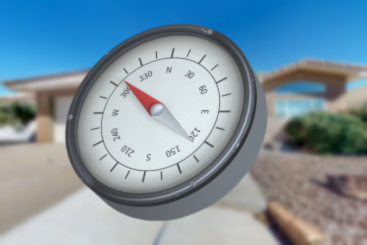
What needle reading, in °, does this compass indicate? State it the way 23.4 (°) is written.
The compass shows 307.5 (°)
